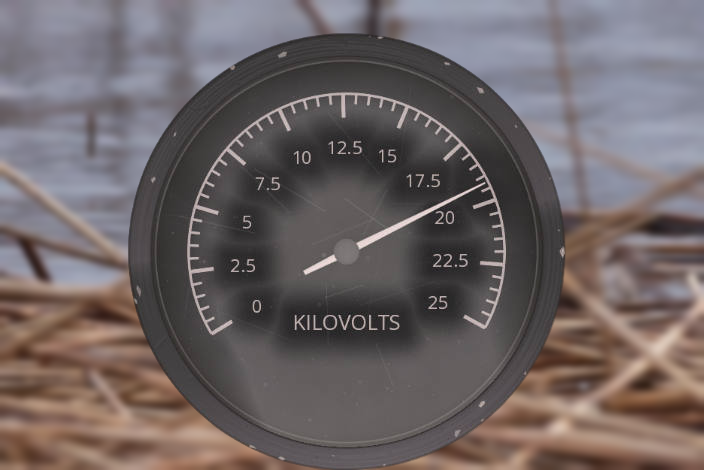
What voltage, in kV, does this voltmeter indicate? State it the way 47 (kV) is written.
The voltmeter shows 19.25 (kV)
